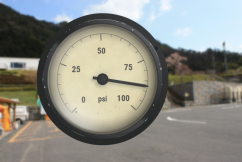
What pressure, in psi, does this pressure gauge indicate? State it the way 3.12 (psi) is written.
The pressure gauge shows 87.5 (psi)
